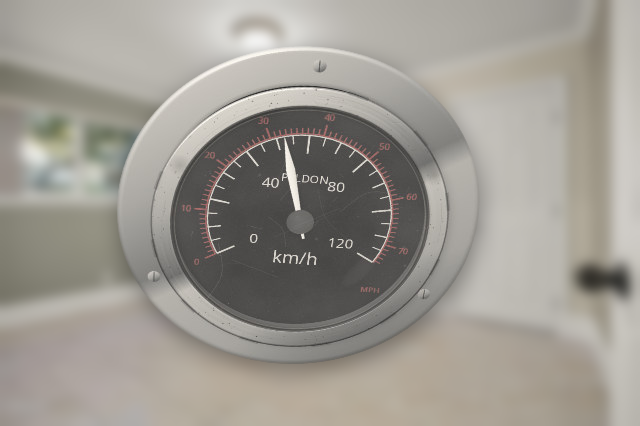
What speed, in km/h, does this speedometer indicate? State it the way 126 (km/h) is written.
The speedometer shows 52.5 (km/h)
